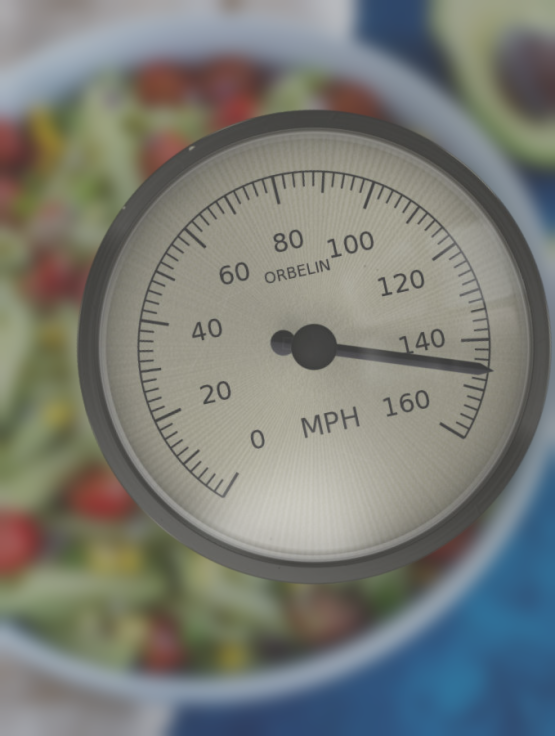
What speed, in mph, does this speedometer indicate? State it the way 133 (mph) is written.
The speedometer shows 146 (mph)
